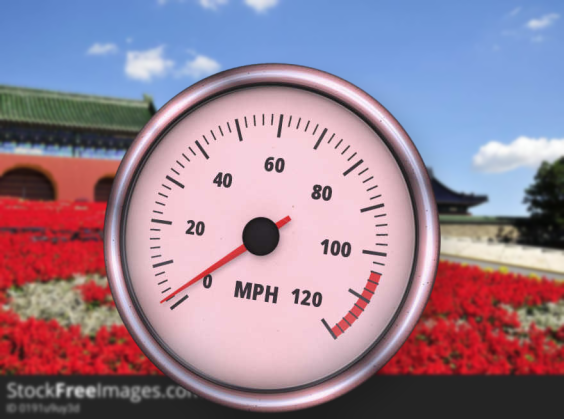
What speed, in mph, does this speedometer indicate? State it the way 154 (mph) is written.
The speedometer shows 2 (mph)
